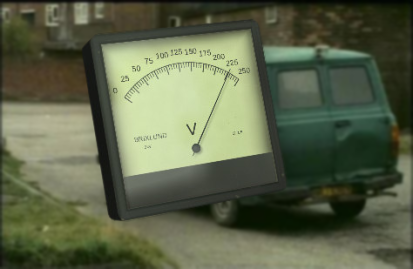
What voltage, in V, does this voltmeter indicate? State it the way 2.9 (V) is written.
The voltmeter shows 225 (V)
